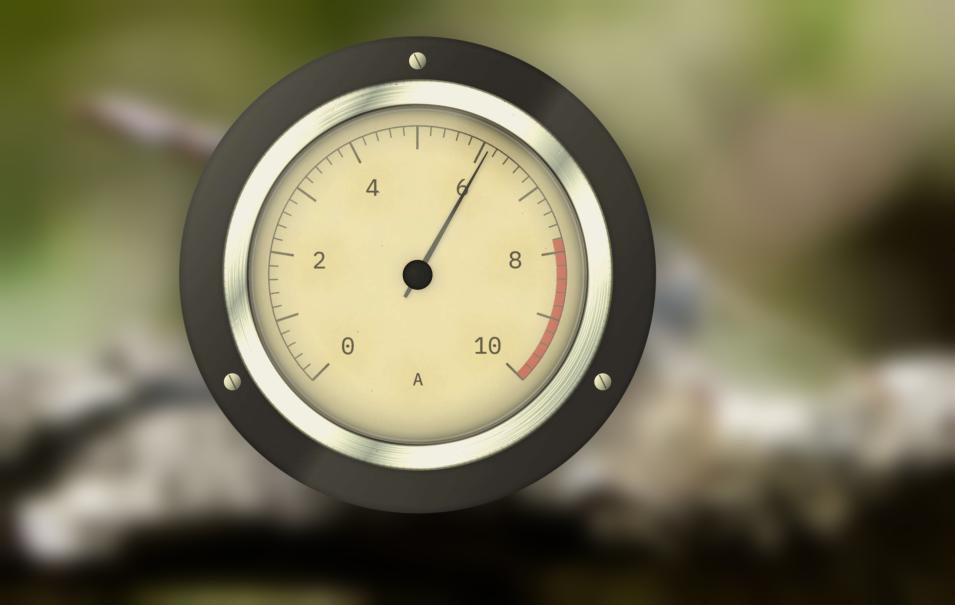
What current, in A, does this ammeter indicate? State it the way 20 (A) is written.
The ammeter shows 6.1 (A)
